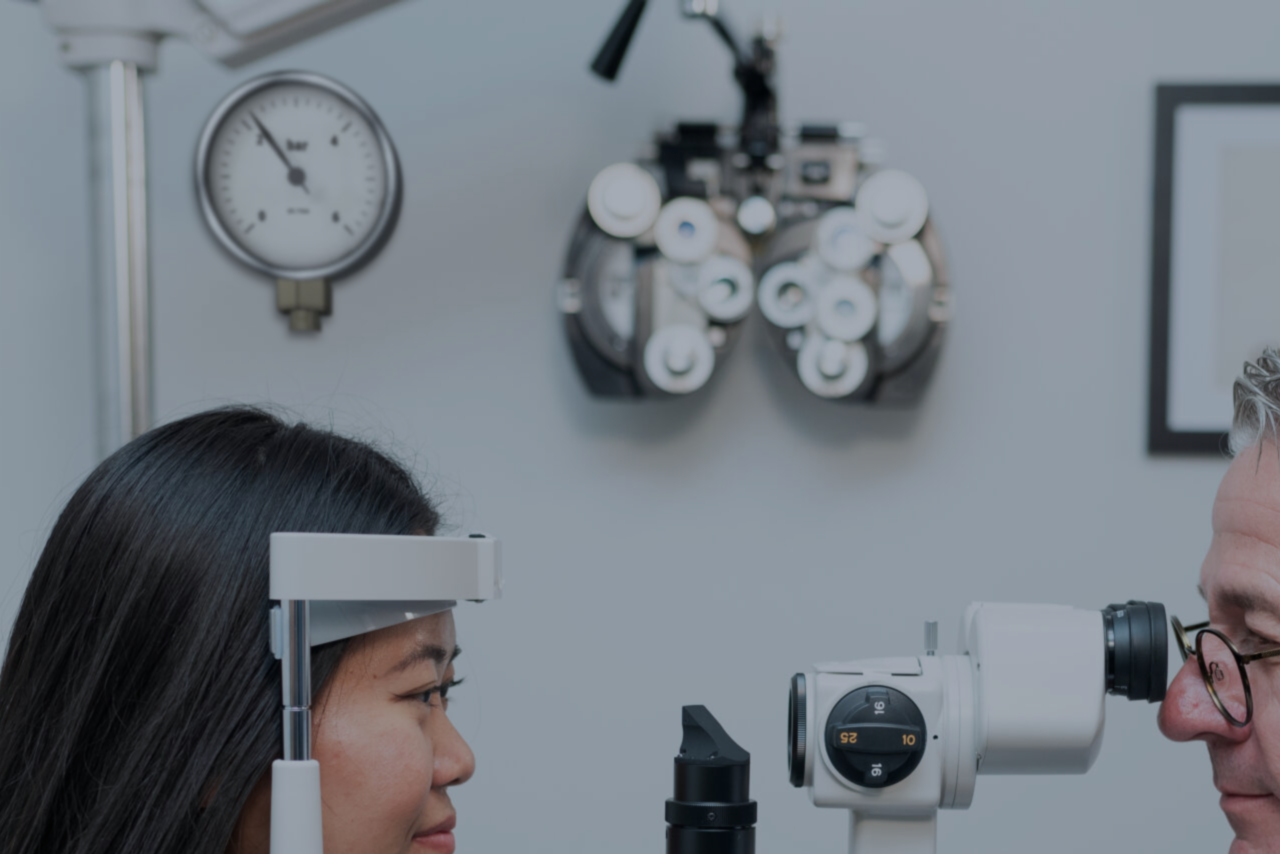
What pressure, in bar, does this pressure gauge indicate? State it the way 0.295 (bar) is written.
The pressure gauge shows 2.2 (bar)
